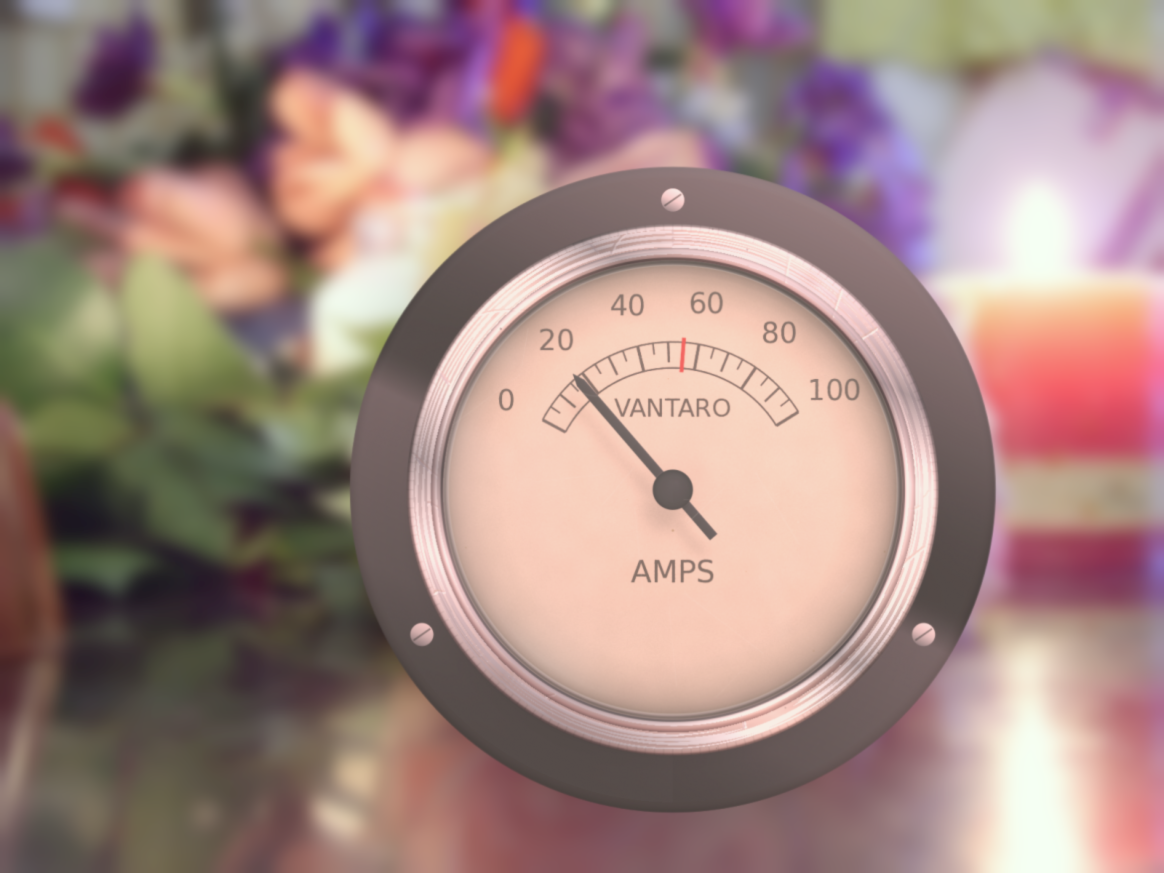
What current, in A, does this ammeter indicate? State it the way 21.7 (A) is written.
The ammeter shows 17.5 (A)
